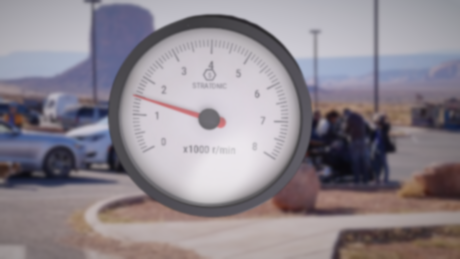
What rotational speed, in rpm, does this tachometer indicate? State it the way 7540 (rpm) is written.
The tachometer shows 1500 (rpm)
